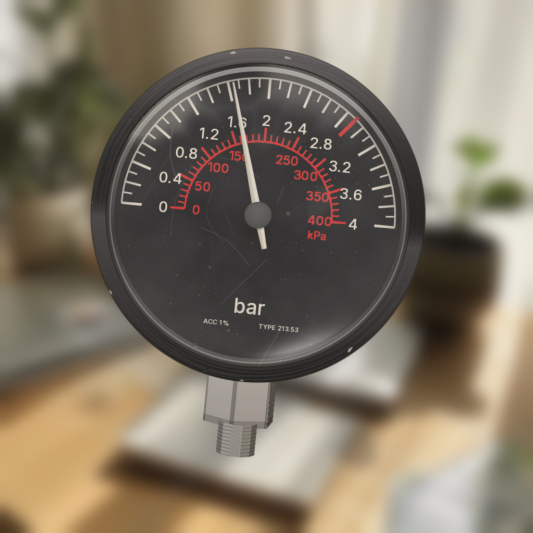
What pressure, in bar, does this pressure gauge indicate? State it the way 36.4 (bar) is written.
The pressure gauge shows 1.65 (bar)
